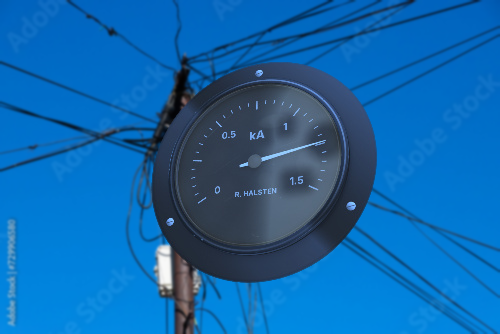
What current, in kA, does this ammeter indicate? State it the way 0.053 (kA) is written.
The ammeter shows 1.25 (kA)
